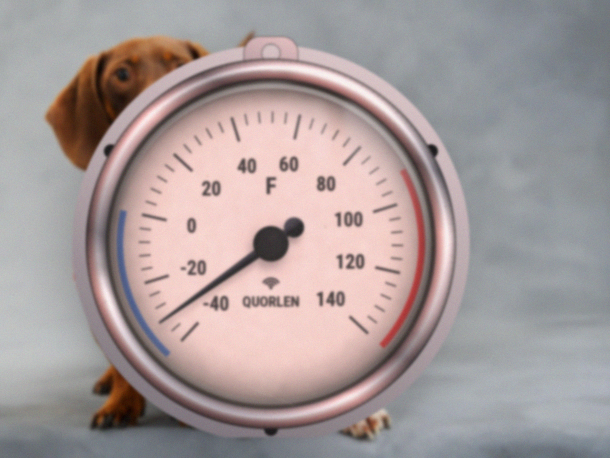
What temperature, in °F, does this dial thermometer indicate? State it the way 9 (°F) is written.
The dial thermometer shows -32 (°F)
